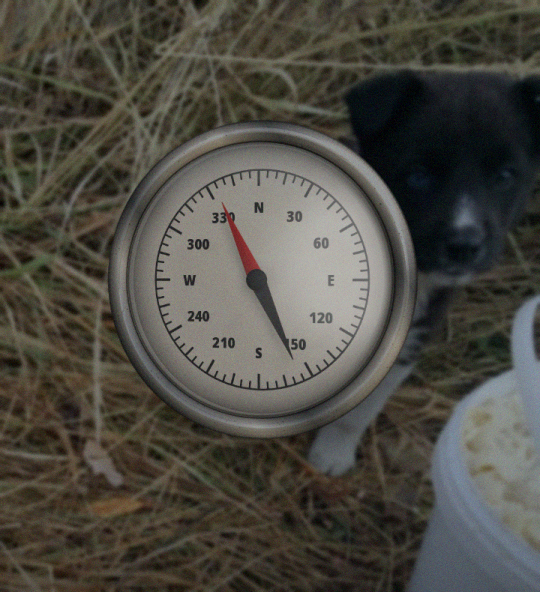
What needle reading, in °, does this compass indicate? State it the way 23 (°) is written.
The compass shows 335 (°)
